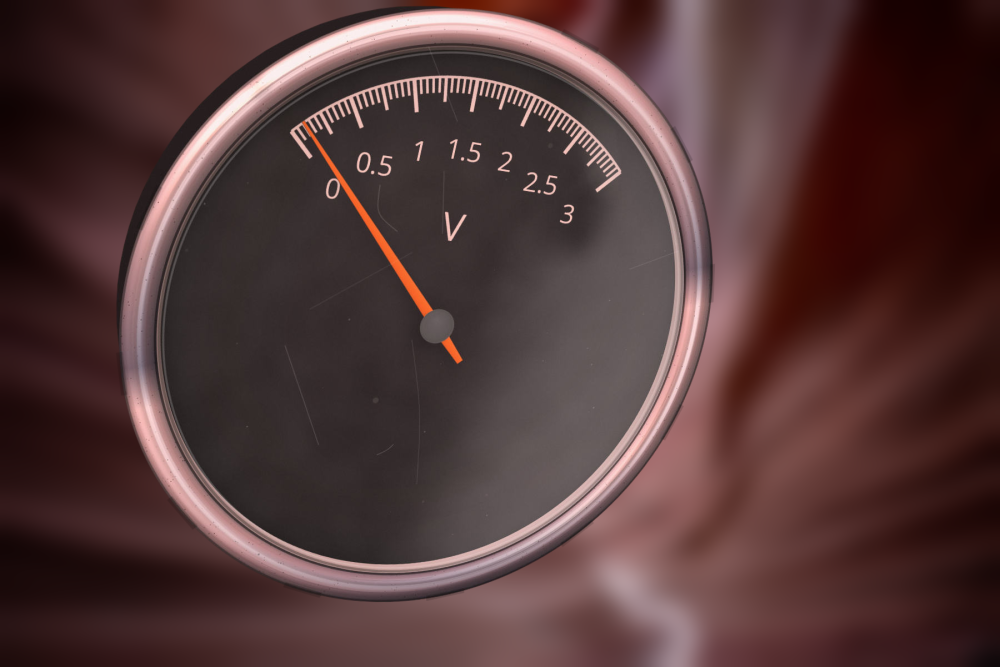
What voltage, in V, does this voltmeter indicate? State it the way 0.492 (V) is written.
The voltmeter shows 0.1 (V)
